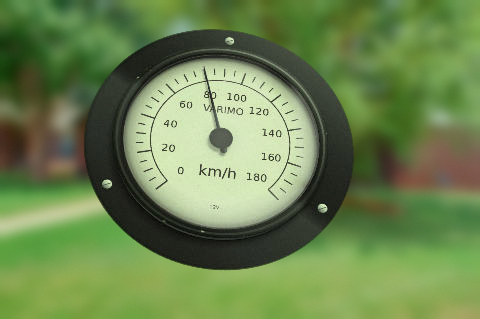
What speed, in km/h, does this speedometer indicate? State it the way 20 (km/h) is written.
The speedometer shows 80 (km/h)
